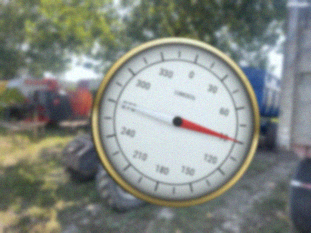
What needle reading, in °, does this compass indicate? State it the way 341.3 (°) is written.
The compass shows 90 (°)
